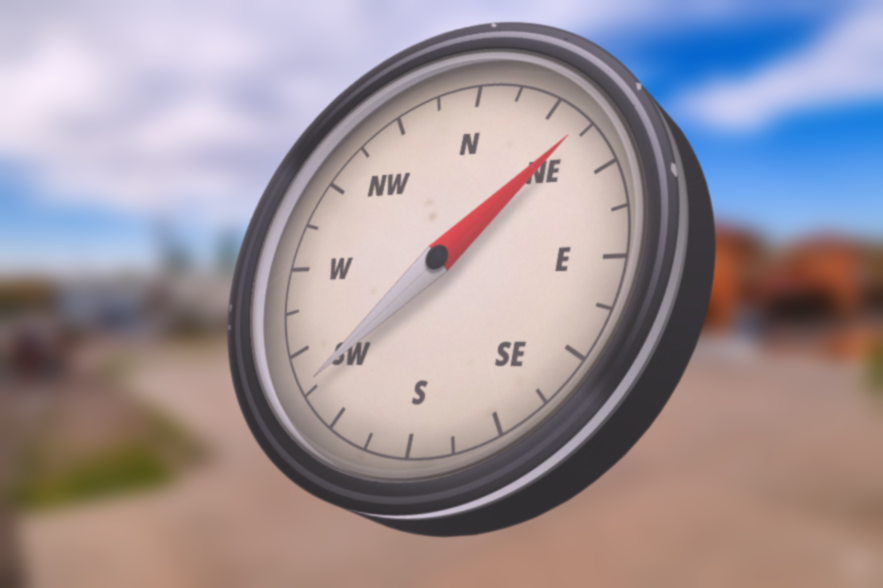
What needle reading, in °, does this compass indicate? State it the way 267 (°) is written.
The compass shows 45 (°)
